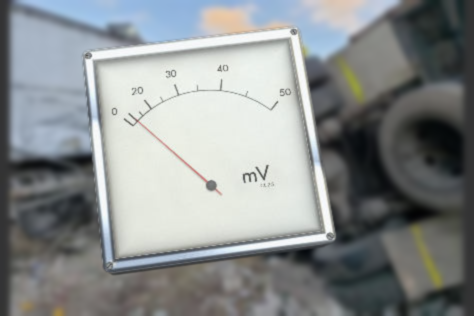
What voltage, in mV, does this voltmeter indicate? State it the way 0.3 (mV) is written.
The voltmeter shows 10 (mV)
